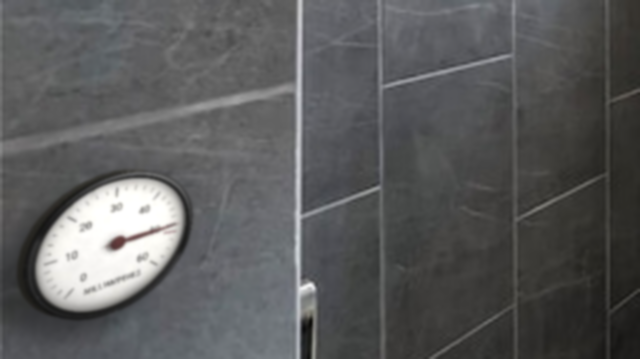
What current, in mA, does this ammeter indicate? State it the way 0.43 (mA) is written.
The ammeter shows 50 (mA)
